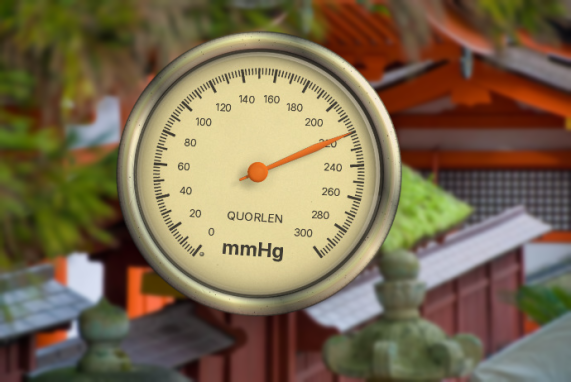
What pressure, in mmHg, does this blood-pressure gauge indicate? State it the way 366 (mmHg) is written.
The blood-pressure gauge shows 220 (mmHg)
